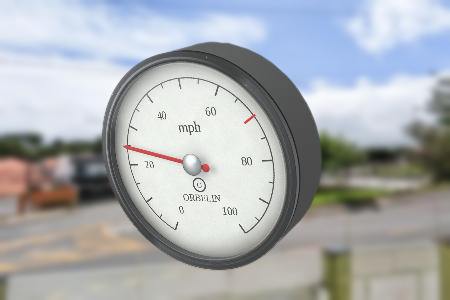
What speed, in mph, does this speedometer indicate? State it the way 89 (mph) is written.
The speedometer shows 25 (mph)
